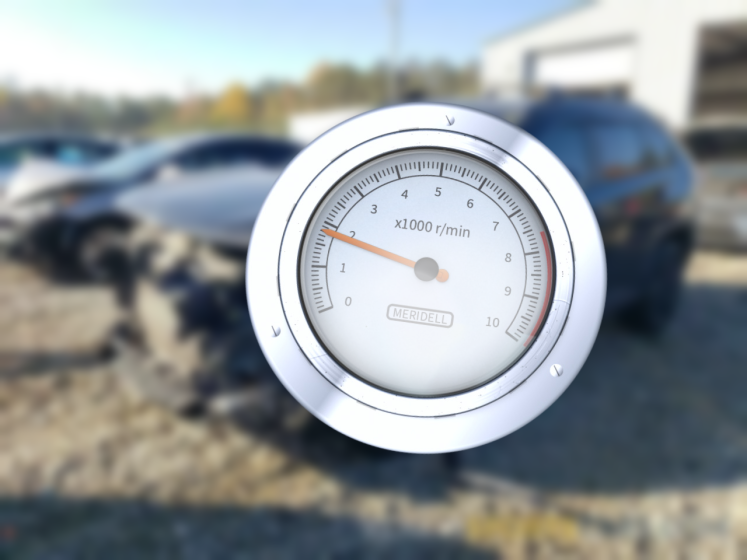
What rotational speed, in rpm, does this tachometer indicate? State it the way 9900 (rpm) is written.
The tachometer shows 1800 (rpm)
